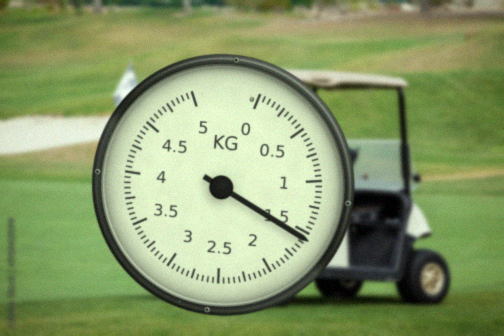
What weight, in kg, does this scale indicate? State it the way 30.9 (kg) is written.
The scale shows 1.55 (kg)
